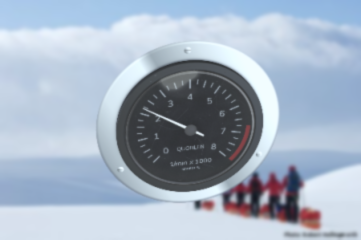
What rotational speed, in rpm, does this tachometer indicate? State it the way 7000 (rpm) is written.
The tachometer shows 2250 (rpm)
